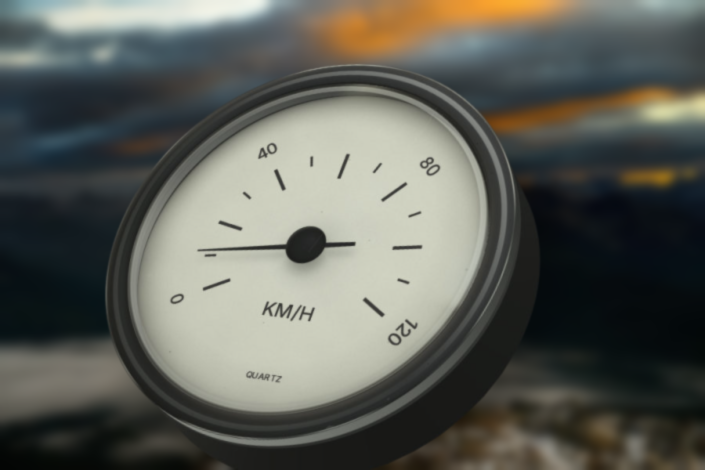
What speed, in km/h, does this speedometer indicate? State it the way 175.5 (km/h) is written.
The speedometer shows 10 (km/h)
